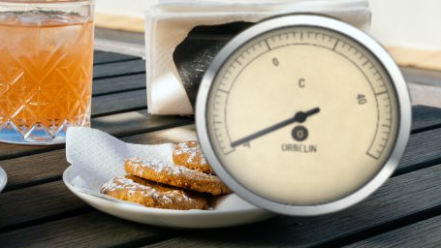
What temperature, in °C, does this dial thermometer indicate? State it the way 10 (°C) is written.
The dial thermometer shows -38 (°C)
